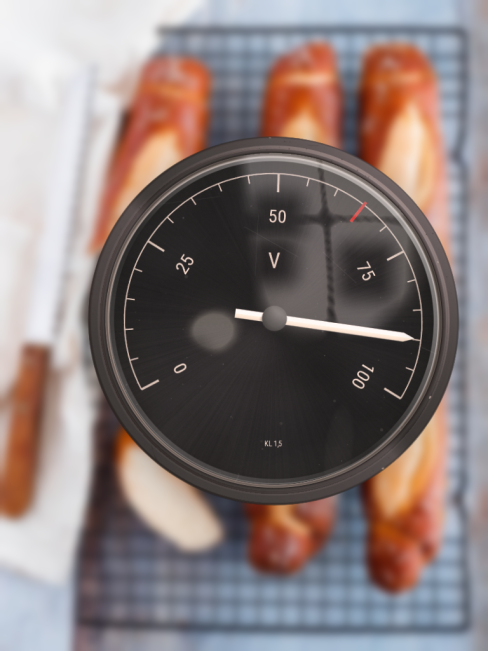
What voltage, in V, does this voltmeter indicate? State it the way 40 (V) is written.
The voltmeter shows 90 (V)
